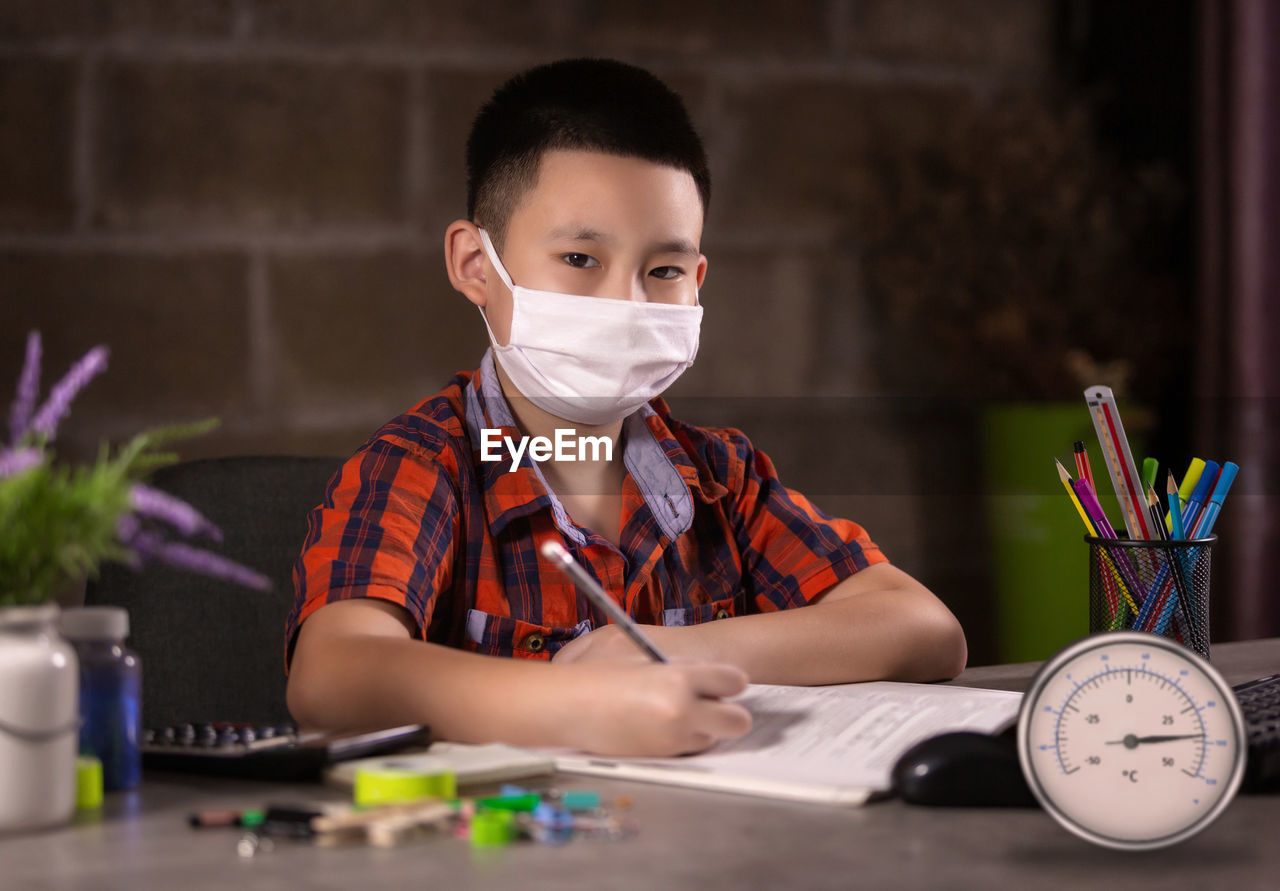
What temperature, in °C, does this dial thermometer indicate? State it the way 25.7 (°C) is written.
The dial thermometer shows 35 (°C)
